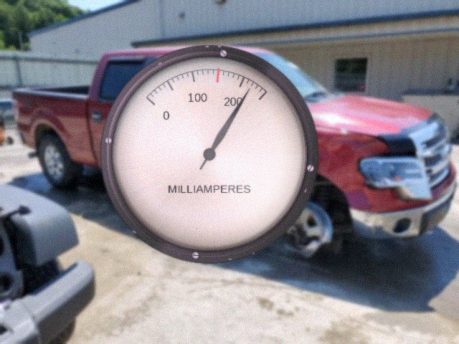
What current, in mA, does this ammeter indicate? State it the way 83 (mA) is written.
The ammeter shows 220 (mA)
